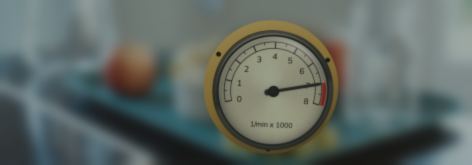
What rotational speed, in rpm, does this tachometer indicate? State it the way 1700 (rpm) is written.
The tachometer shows 7000 (rpm)
